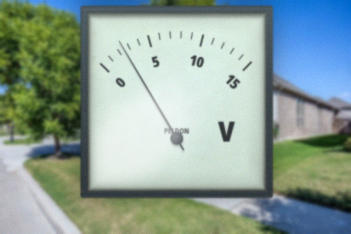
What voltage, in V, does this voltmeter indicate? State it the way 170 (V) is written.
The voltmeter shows 2.5 (V)
